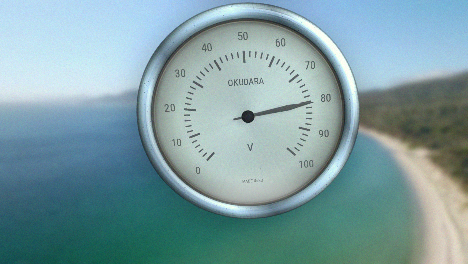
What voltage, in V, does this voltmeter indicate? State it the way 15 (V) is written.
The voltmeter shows 80 (V)
